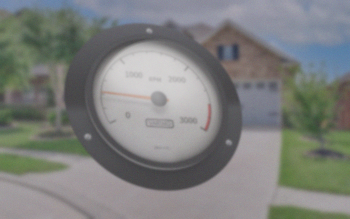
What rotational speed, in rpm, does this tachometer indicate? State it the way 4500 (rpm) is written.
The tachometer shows 400 (rpm)
